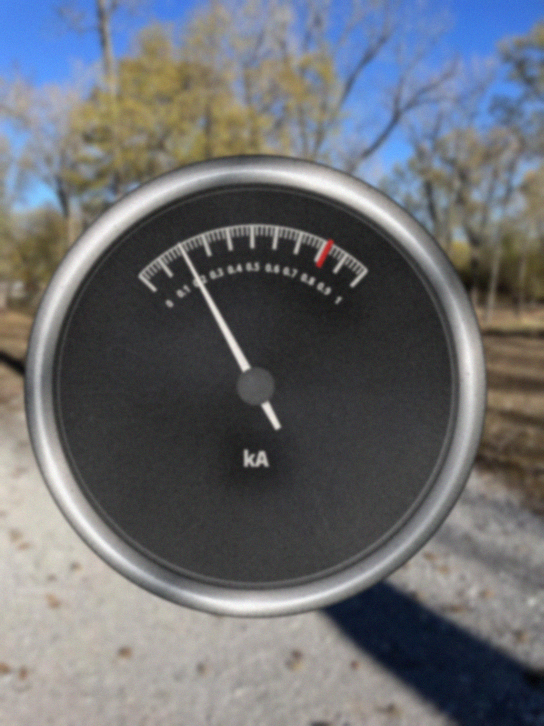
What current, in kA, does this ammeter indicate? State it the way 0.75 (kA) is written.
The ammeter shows 0.2 (kA)
